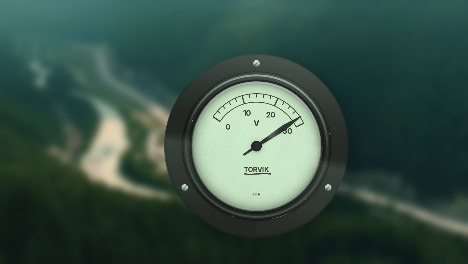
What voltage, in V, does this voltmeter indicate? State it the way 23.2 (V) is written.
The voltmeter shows 28 (V)
